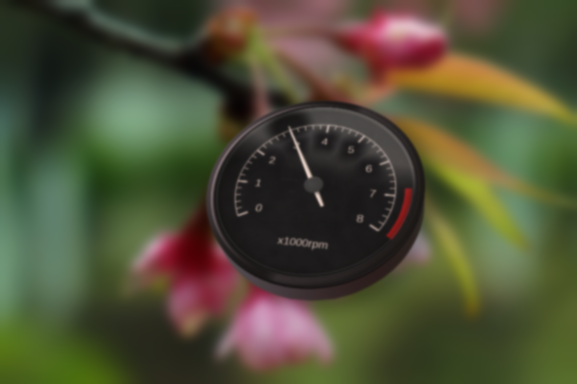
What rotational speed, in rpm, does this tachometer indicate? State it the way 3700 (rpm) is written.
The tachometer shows 3000 (rpm)
